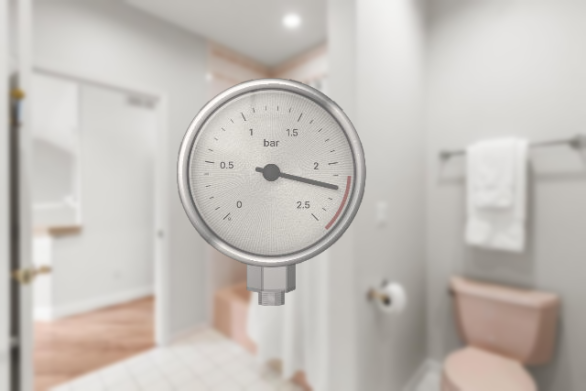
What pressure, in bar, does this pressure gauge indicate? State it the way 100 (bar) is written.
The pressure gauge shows 2.2 (bar)
